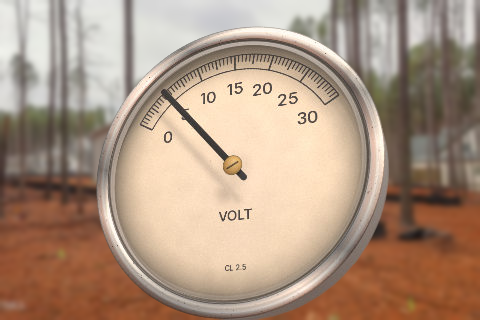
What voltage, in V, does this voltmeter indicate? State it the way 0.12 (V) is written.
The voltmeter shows 5 (V)
